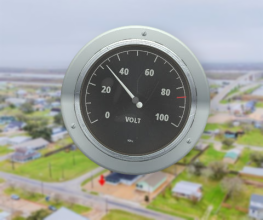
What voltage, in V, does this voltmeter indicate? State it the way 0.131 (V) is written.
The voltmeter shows 32.5 (V)
